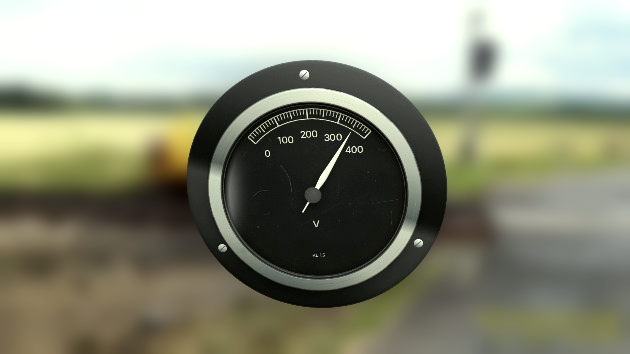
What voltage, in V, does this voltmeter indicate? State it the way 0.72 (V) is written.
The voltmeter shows 350 (V)
